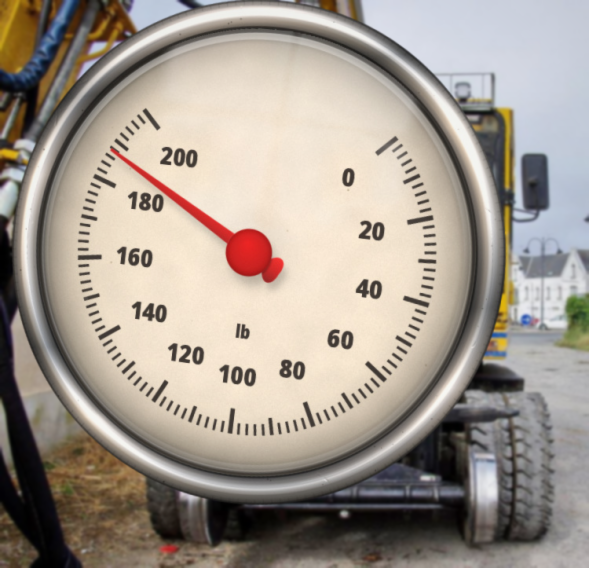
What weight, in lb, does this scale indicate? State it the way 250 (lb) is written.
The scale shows 188 (lb)
